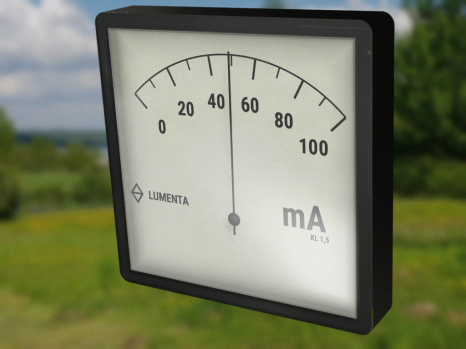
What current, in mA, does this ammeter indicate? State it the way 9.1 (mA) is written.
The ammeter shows 50 (mA)
